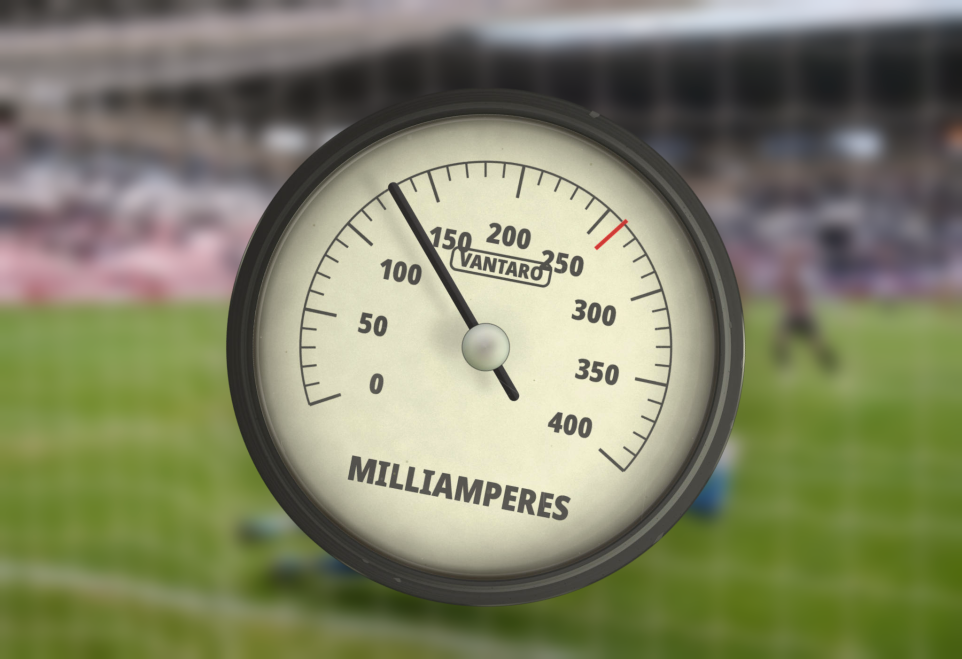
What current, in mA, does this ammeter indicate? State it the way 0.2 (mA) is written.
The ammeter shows 130 (mA)
